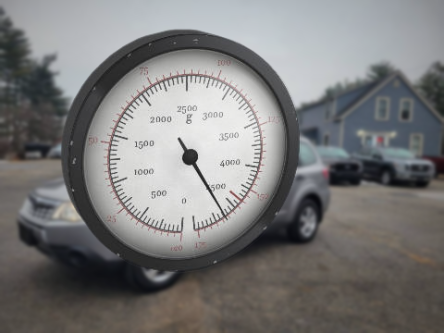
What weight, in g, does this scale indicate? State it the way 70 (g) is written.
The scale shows 4650 (g)
